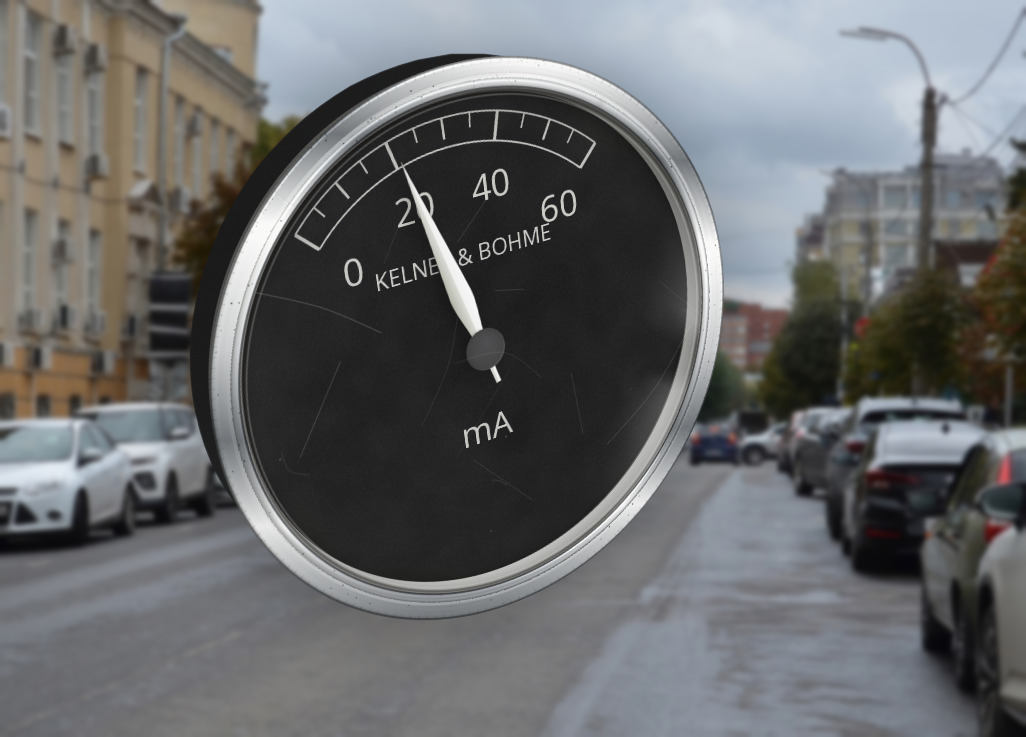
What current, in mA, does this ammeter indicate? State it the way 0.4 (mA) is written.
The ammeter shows 20 (mA)
